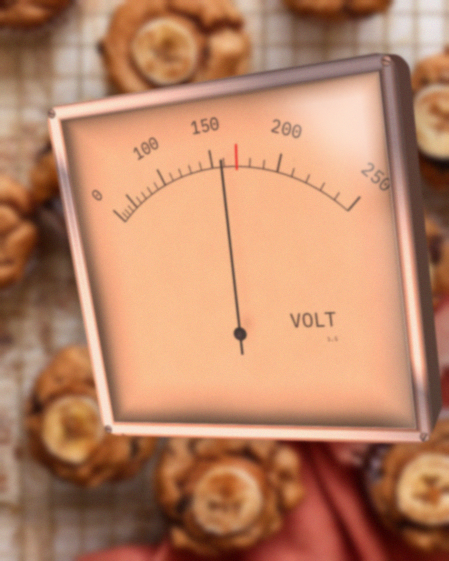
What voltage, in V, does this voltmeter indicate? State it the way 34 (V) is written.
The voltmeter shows 160 (V)
